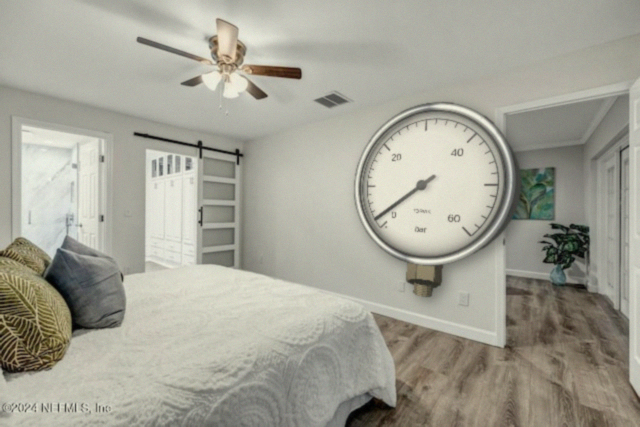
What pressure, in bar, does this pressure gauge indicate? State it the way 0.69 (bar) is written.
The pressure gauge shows 2 (bar)
